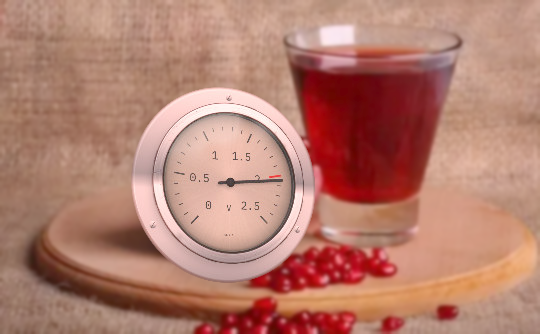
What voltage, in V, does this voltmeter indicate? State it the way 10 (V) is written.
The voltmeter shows 2.05 (V)
